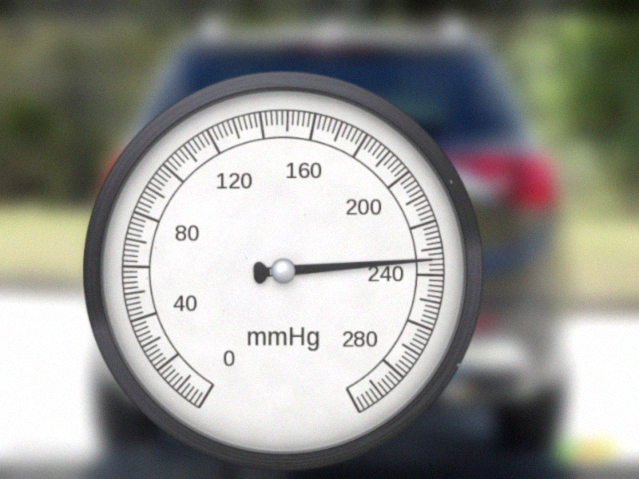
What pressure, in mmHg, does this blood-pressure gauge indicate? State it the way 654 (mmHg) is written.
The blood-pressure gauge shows 234 (mmHg)
